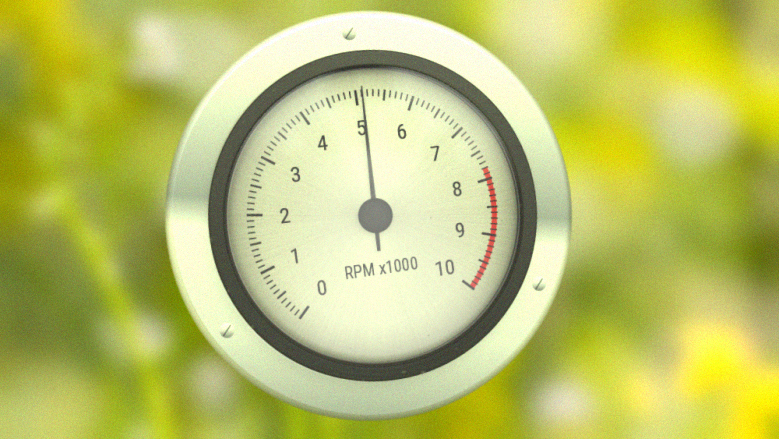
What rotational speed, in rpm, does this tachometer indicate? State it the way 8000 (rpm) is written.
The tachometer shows 5100 (rpm)
